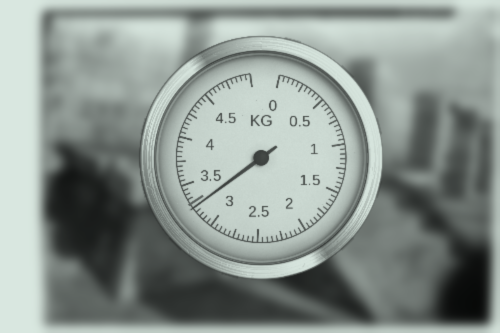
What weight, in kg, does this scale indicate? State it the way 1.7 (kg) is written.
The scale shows 3.25 (kg)
